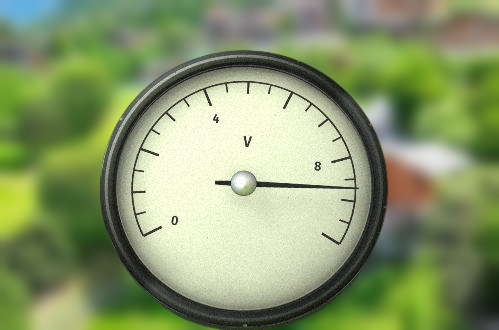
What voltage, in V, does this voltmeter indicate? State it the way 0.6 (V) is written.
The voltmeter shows 8.75 (V)
